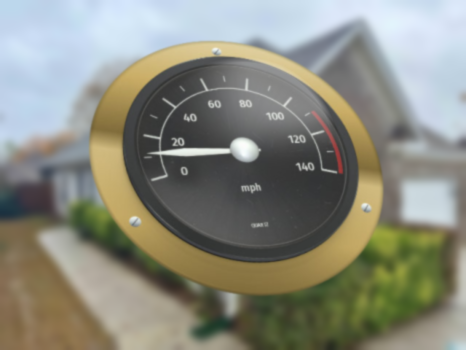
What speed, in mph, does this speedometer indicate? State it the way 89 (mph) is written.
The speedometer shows 10 (mph)
